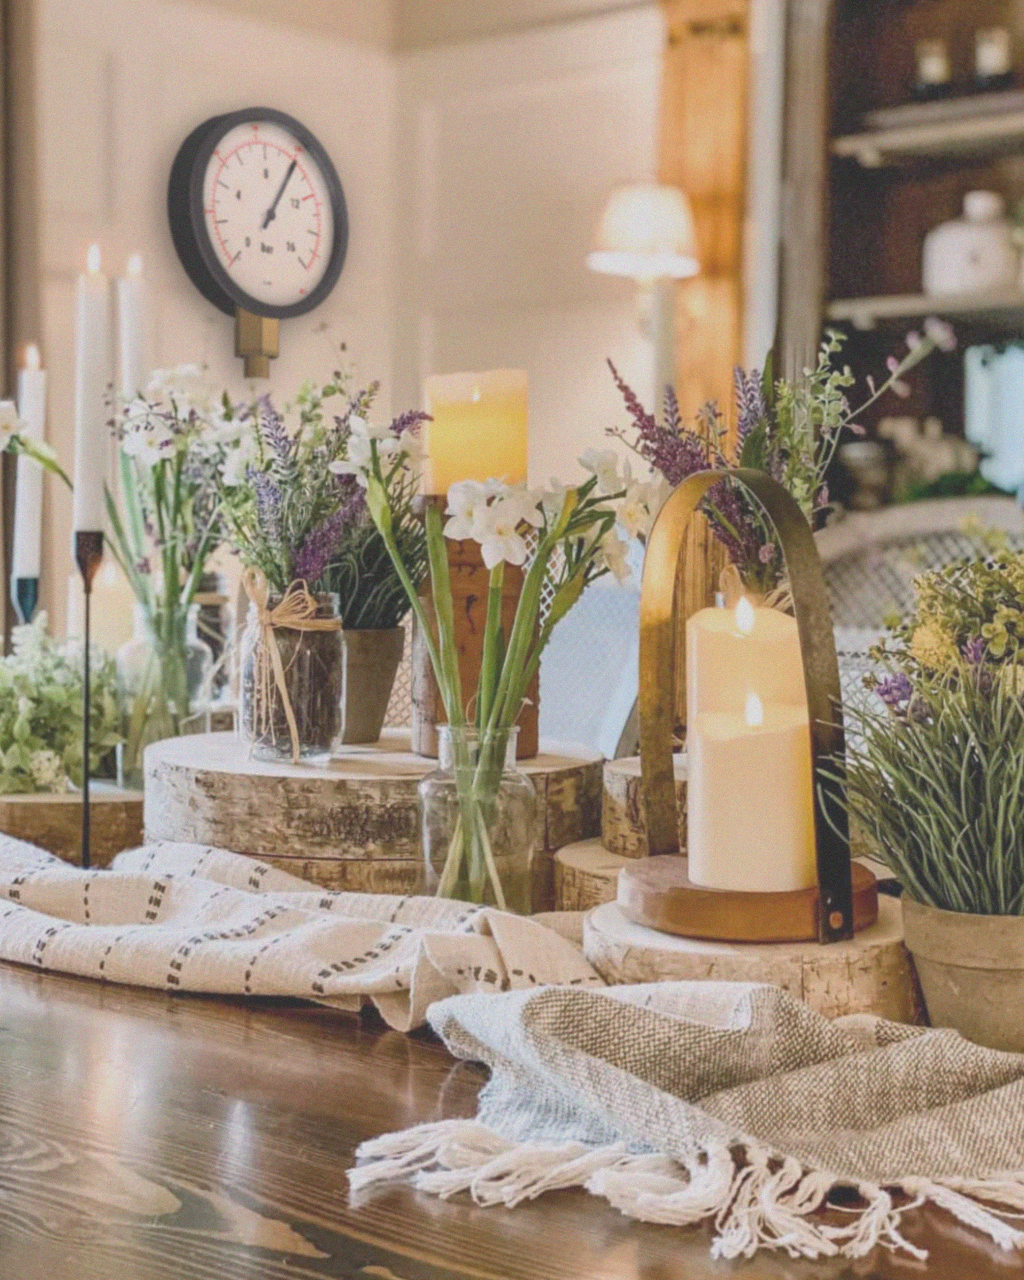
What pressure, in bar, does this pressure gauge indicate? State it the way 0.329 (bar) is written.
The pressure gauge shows 10 (bar)
